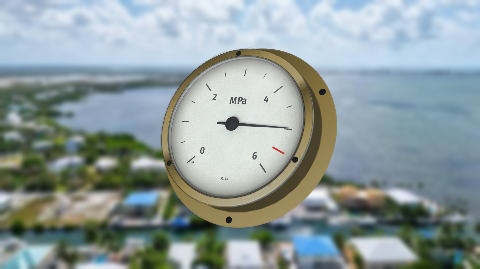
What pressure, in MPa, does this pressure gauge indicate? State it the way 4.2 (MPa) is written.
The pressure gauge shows 5 (MPa)
